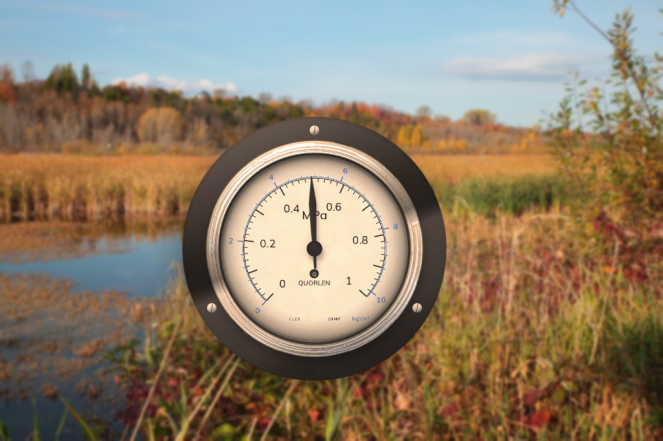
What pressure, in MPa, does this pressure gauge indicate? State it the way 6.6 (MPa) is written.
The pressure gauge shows 0.5 (MPa)
